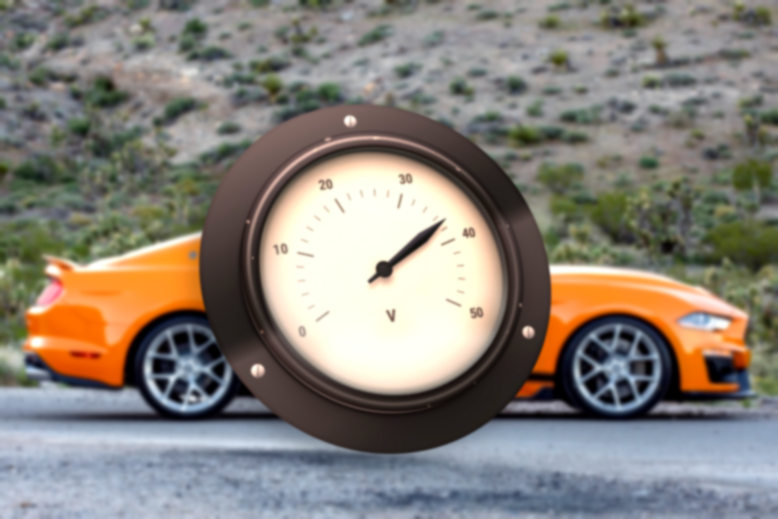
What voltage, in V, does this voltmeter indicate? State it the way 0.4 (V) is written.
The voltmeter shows 37 (V)
